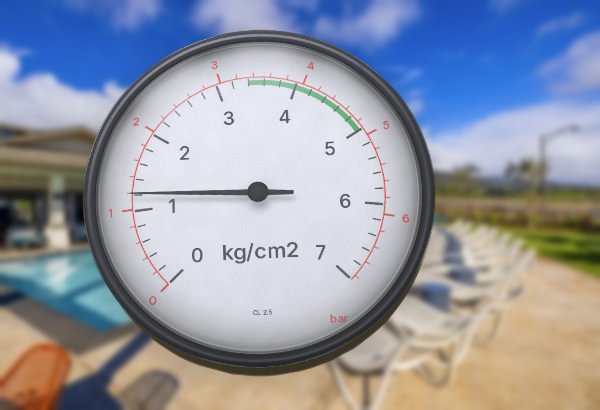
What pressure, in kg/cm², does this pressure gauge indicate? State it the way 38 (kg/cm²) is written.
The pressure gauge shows 1.2 (kg/cm²)
